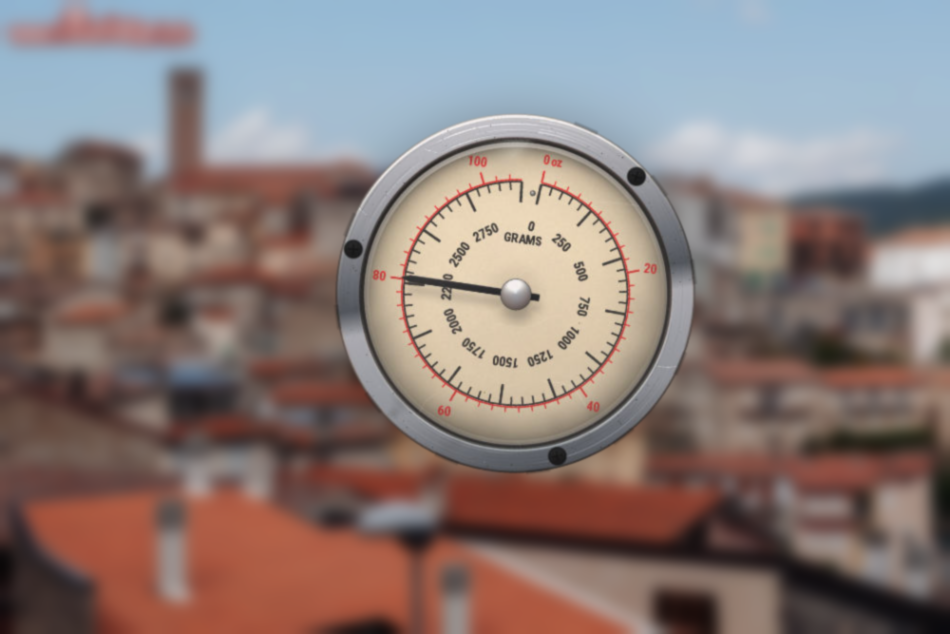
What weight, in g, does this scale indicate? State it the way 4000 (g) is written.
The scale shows 2275 (g)
